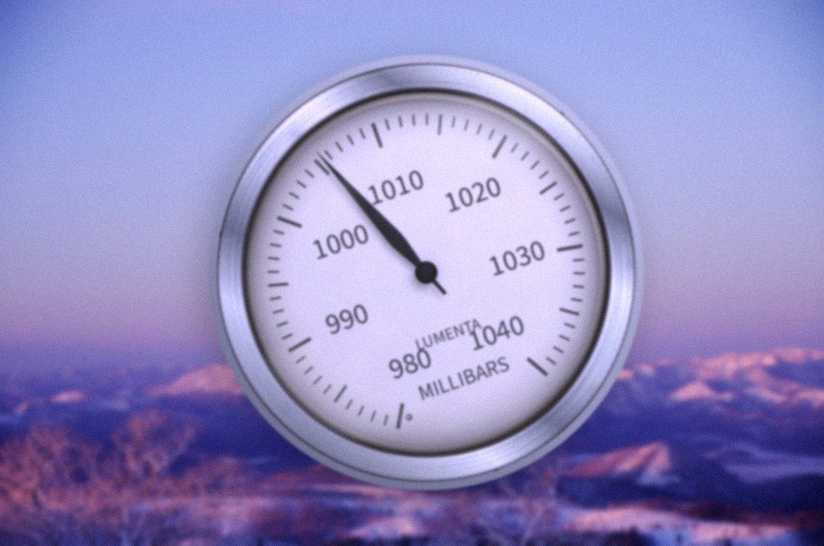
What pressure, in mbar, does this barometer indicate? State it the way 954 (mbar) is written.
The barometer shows 1005.5 (mbar)
